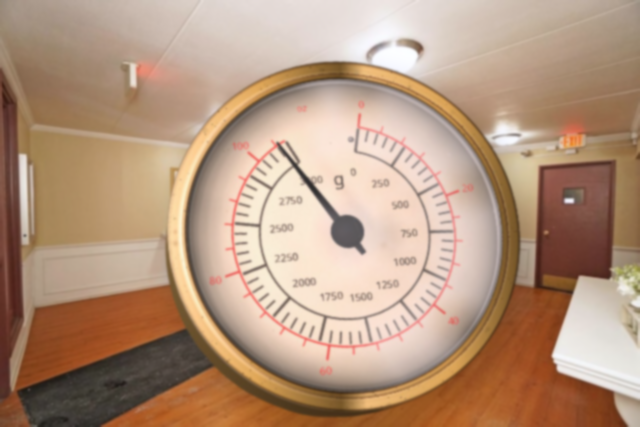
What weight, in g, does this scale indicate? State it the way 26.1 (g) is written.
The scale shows 2950 (g)
